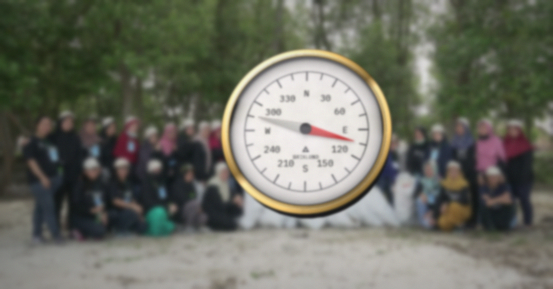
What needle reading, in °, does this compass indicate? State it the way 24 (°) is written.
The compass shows 105 (°)
